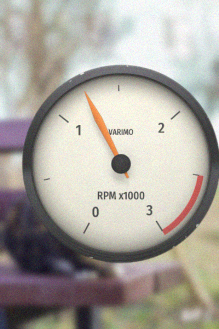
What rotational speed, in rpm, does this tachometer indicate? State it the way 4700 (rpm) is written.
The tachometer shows 1250 (rpm)
